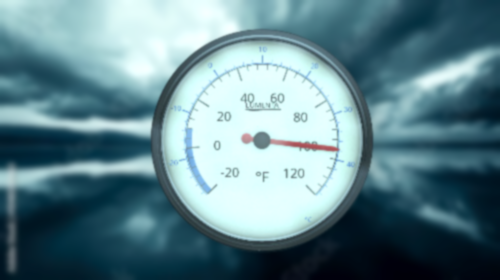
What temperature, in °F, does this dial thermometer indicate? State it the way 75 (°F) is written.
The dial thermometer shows 100 (°F)
